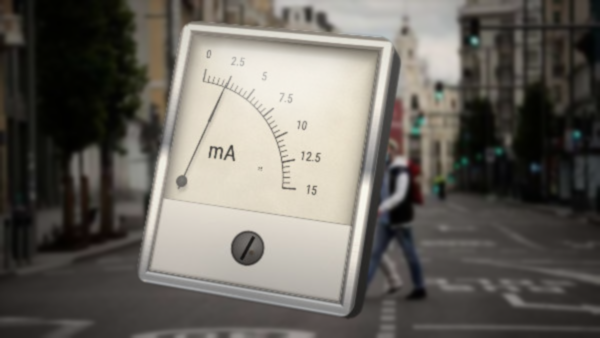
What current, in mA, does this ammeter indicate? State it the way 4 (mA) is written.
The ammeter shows 2.5 (mA)
